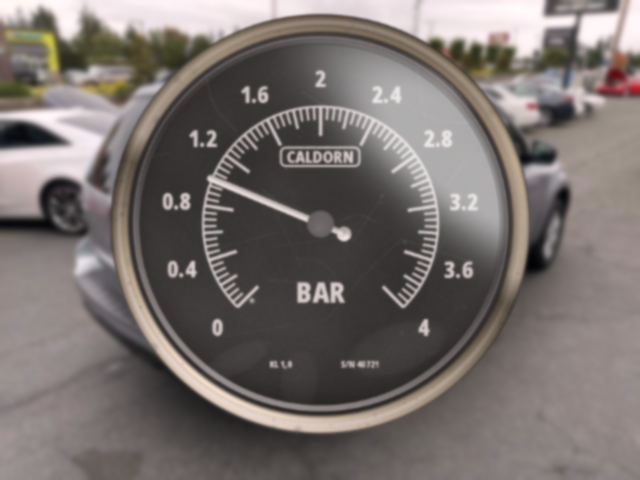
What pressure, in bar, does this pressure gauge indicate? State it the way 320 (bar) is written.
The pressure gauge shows 1 (bar)
